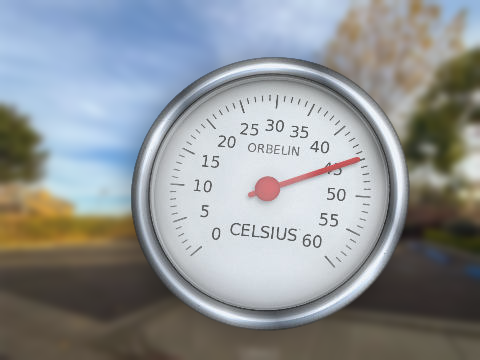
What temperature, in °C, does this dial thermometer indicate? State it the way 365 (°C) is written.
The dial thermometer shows 45 (°C)
